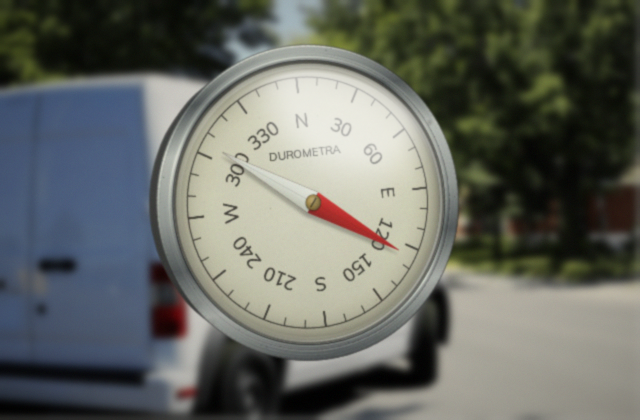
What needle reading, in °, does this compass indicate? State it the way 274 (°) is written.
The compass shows 125 (°)
